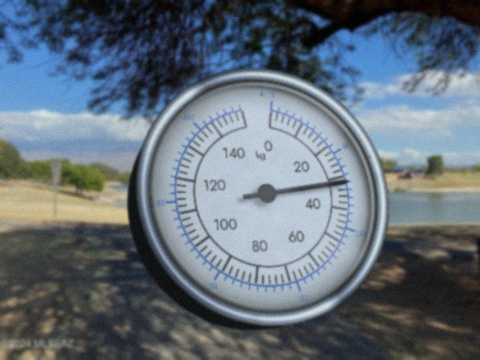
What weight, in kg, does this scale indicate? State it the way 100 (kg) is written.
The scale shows 32 (kg)
